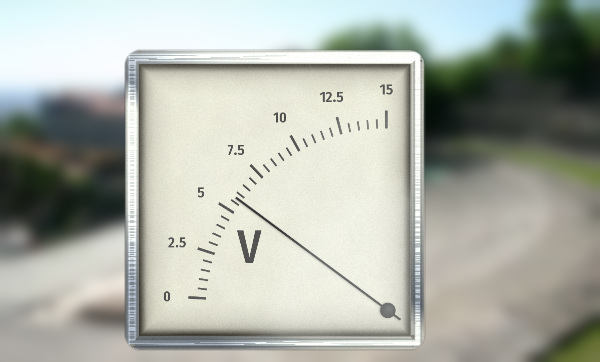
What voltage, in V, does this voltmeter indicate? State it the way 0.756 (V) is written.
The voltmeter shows 5.75 (V)
